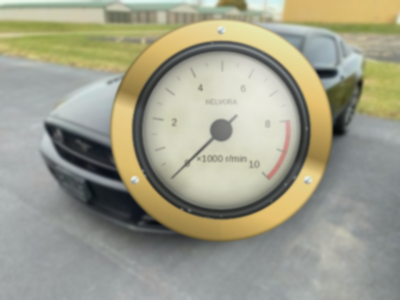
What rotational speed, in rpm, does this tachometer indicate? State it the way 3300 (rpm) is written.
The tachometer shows 0 (rpm)
